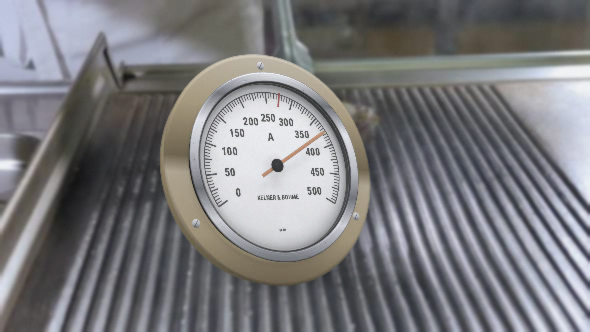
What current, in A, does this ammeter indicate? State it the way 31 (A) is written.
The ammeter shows 375 (A)
